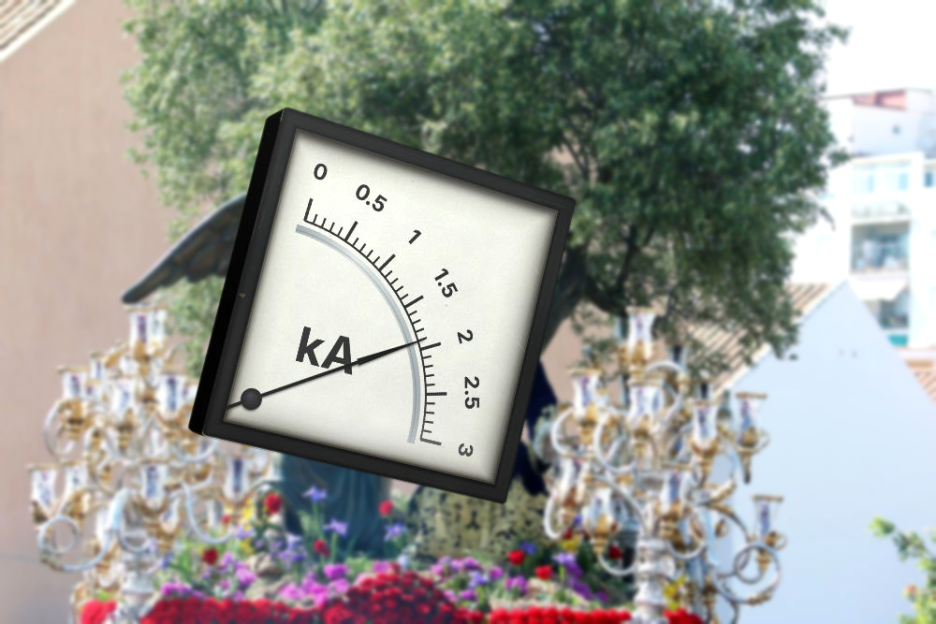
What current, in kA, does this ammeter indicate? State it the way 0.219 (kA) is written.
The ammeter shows 1.9 (kA)
